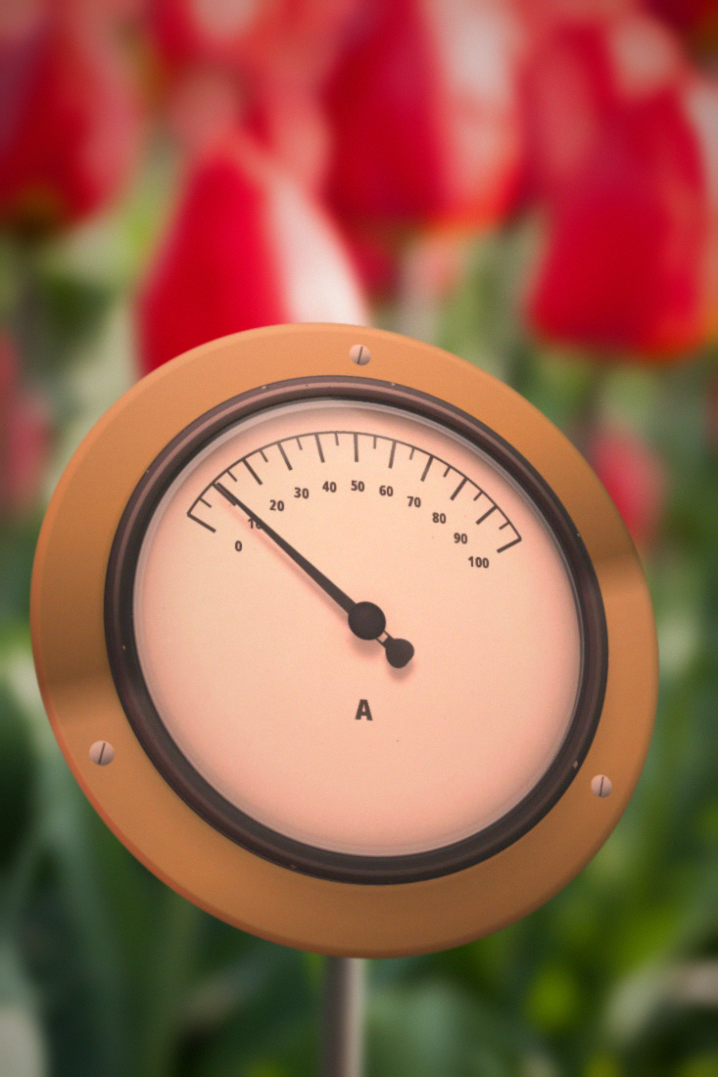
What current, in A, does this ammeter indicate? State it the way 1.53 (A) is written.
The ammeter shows 10 (A)
